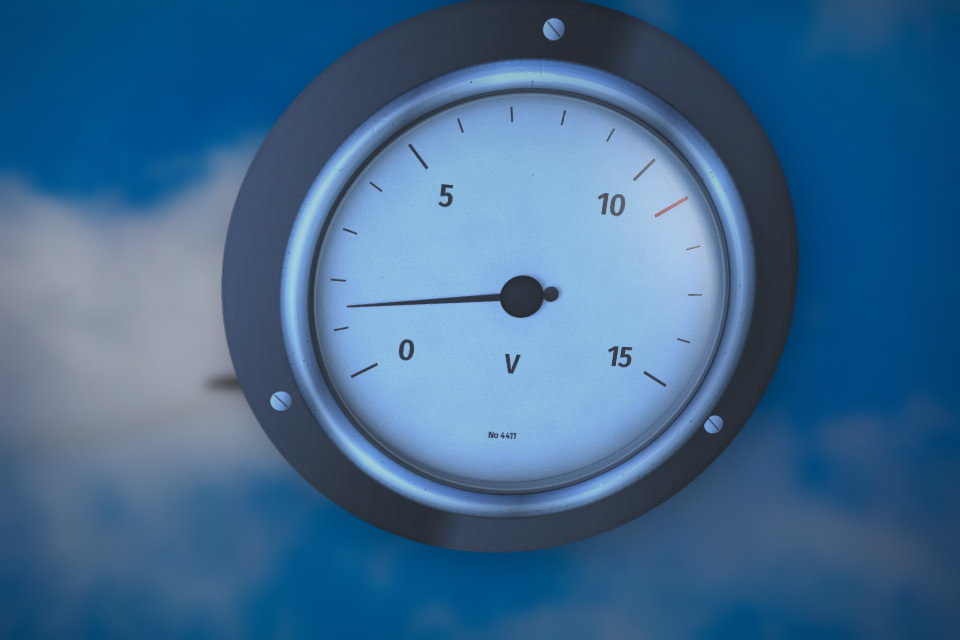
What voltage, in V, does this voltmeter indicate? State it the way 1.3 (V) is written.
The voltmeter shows 1.5 (V)
